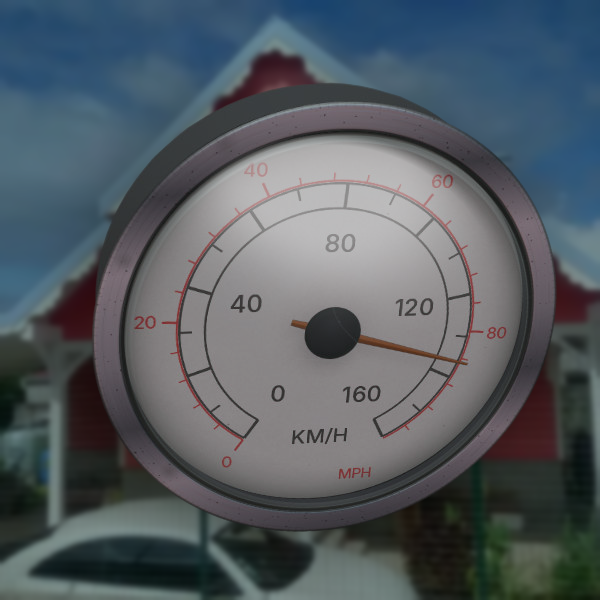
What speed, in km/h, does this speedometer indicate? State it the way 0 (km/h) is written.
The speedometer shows 135 (km/h)
